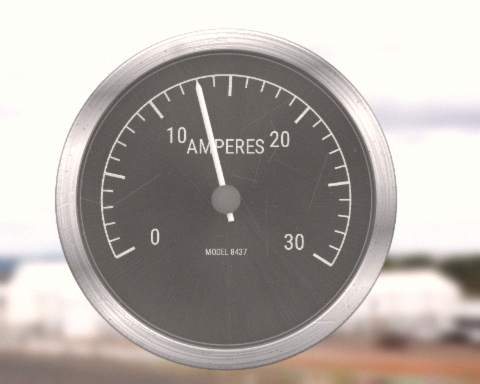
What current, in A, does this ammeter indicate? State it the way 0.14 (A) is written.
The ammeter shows 13 (A)
